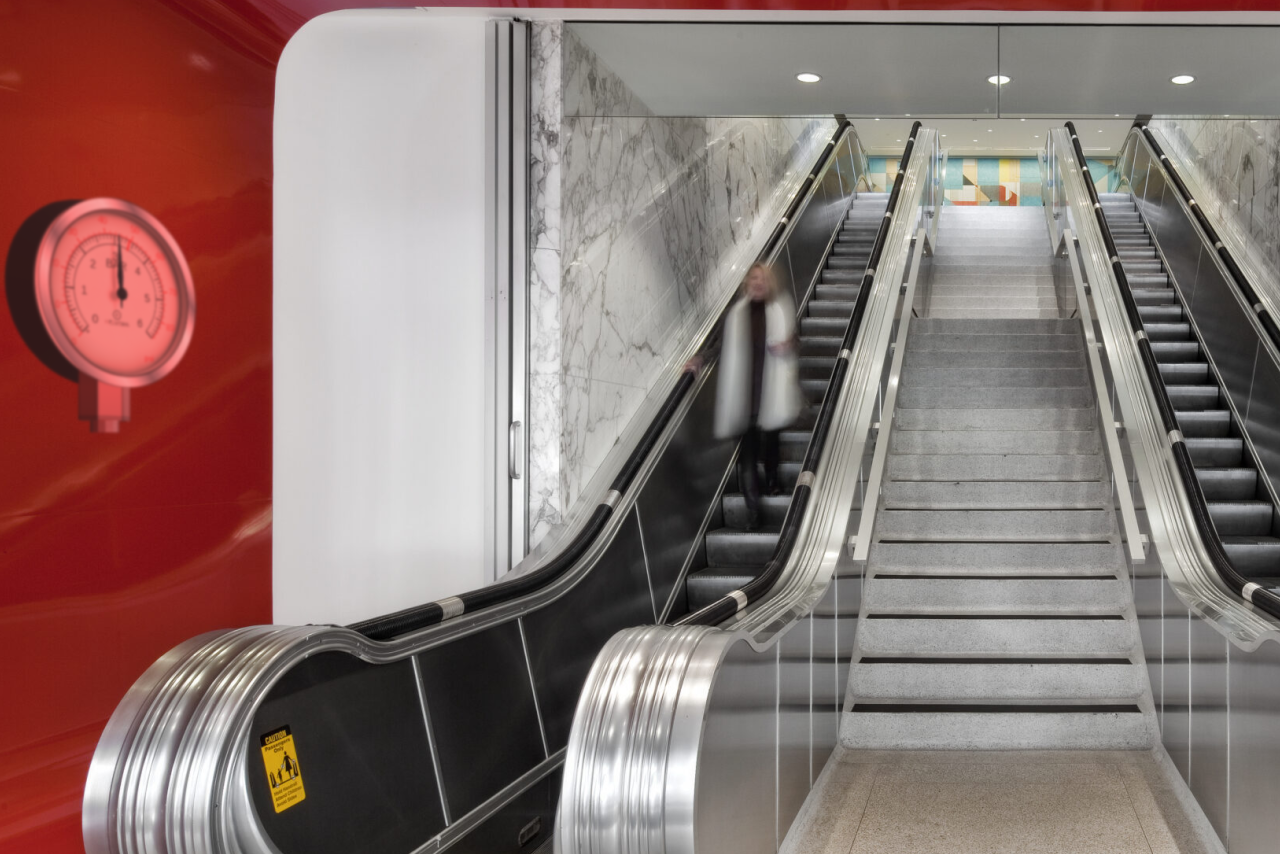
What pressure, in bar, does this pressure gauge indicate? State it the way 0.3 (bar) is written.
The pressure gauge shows 3 (bar)
